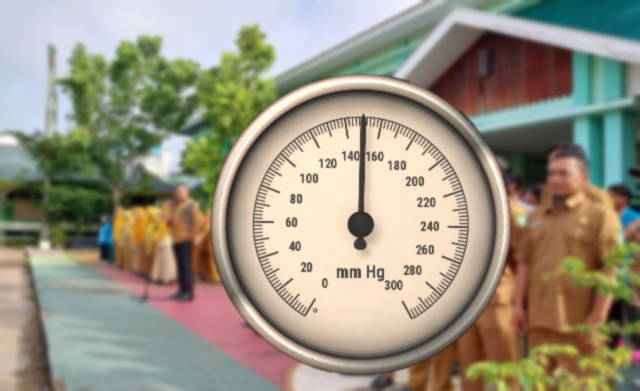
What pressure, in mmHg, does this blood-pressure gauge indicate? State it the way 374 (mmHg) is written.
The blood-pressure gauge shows 150 (mmHg)
